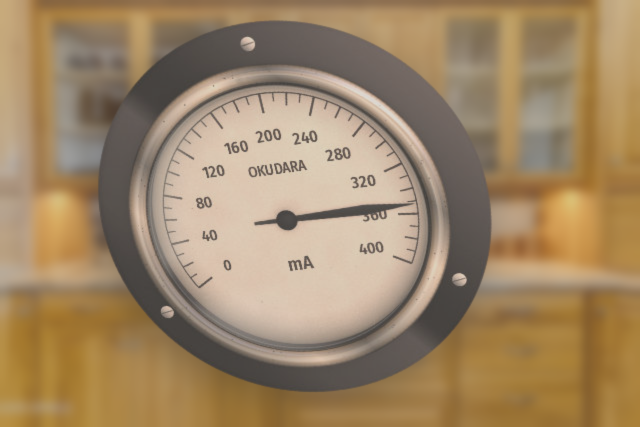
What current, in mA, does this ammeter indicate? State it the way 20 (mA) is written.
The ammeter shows 350 (mA)
